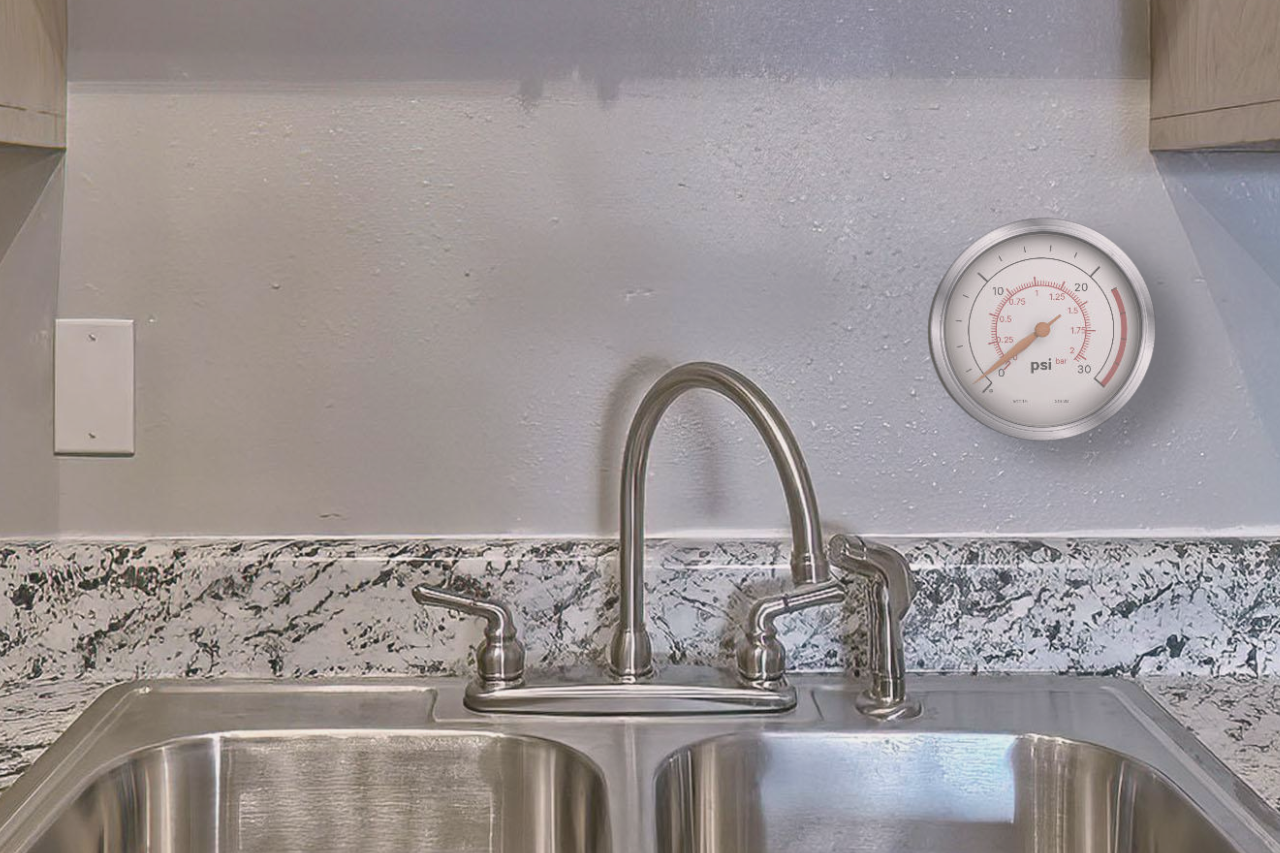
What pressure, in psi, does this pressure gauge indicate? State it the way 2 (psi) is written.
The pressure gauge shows 1 (psi)
